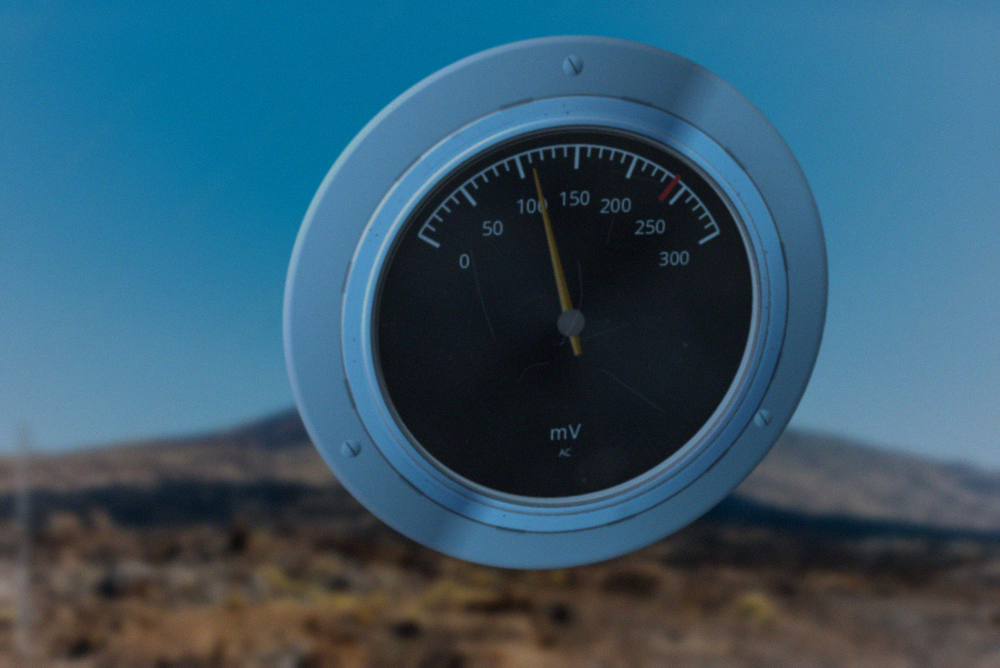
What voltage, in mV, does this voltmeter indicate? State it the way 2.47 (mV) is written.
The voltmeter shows 110 (mV)
